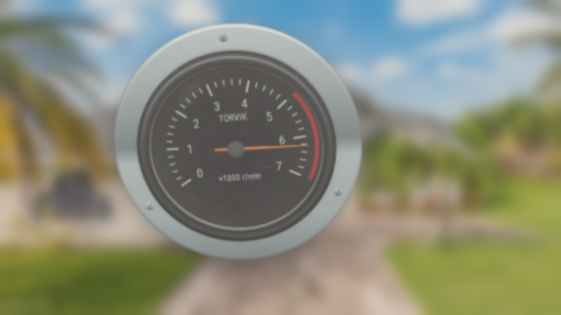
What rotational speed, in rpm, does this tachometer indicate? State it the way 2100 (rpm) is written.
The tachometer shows 6200 (rpm)
